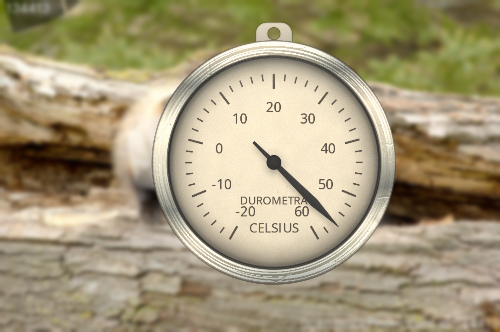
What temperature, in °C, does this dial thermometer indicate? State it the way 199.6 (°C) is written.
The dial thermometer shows 56 (°C)
